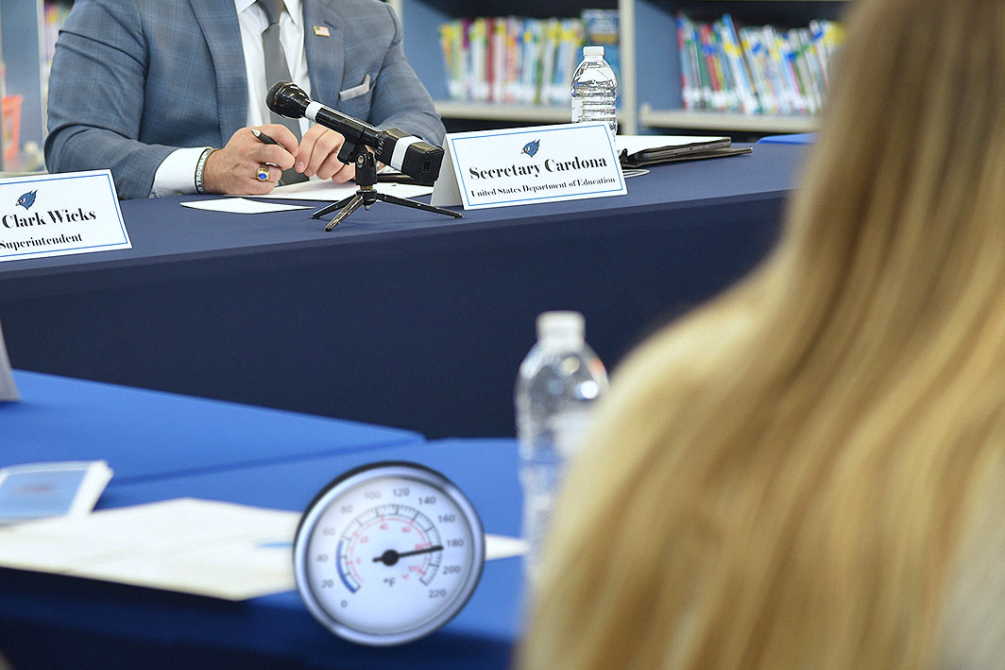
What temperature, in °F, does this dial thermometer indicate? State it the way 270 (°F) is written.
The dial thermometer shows 180 (°F)
